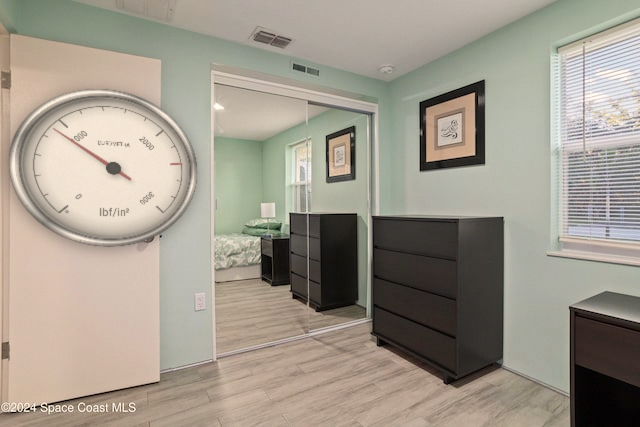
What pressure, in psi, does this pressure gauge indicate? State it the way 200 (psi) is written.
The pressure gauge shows 900 (psi)
